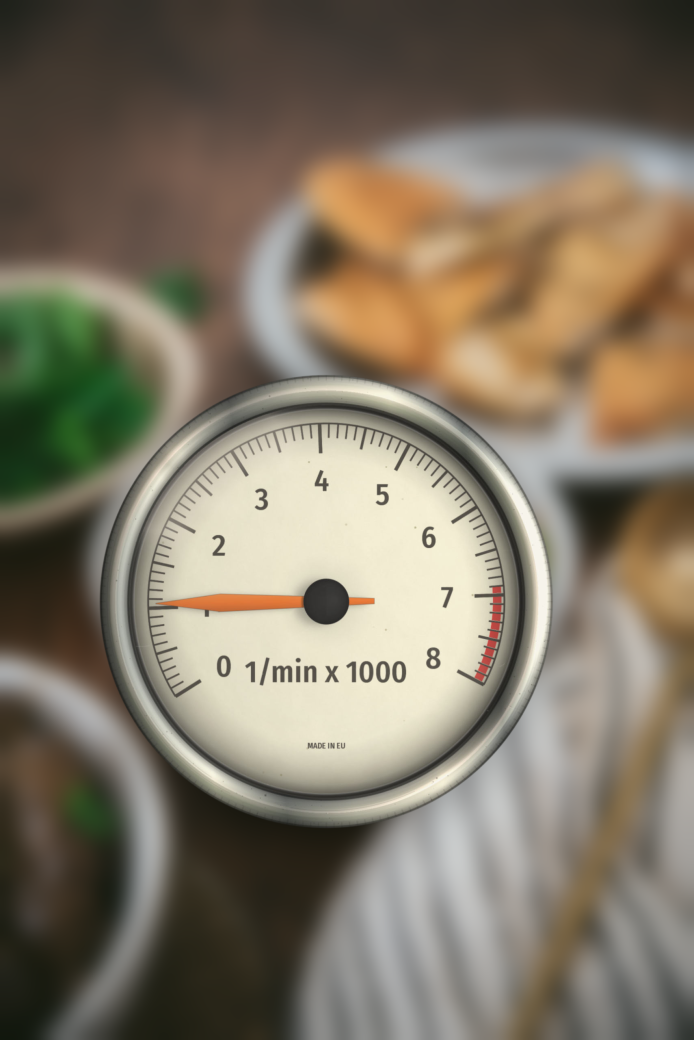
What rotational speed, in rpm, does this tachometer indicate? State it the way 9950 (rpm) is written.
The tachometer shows 1050 (rpm)
